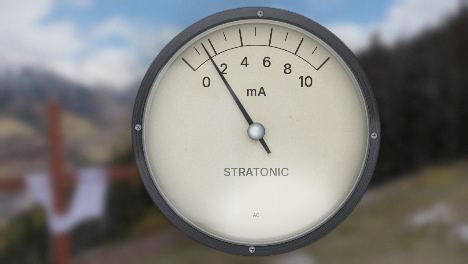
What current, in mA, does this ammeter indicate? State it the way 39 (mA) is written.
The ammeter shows 1.5 (mA)
